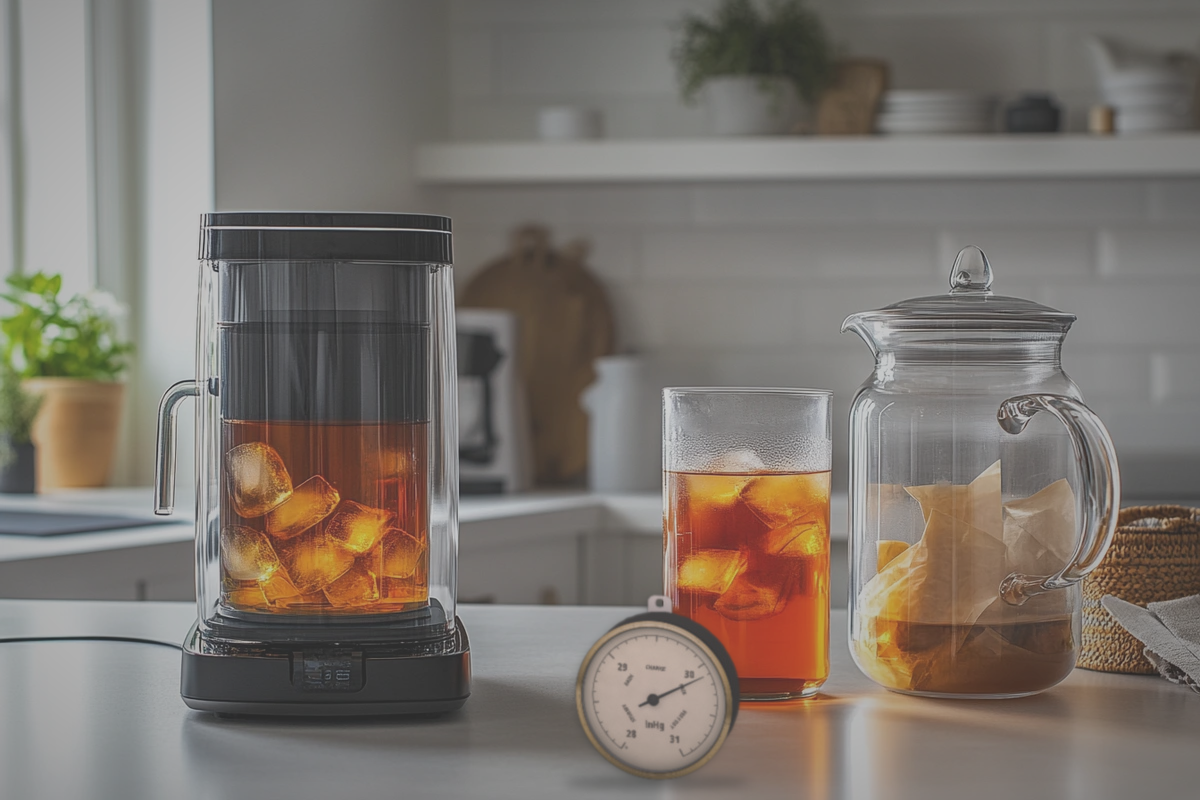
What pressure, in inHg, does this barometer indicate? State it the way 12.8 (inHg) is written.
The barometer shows 30.1 (inHg)
